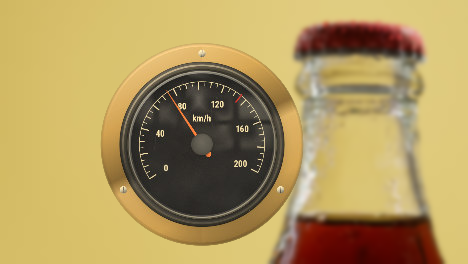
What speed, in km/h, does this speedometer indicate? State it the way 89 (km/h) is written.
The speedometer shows 75 (km/h)
